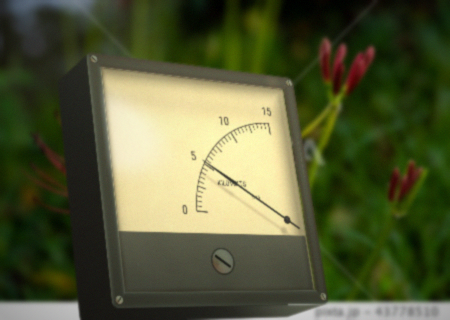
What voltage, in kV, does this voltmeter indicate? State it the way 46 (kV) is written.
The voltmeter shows 5 (kV)
